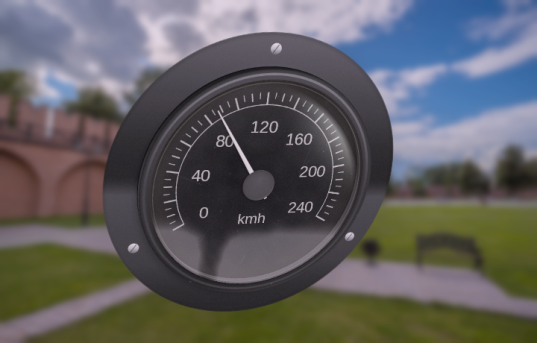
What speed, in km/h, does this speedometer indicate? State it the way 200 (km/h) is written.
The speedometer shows 87.5 (km/h)
